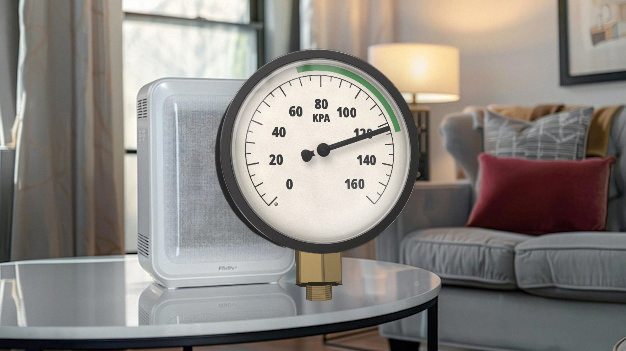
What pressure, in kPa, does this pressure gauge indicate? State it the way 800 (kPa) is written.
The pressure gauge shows 122.5 (kPa)
